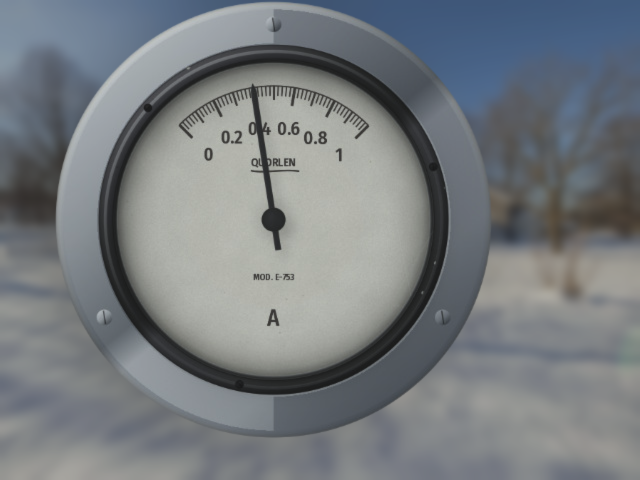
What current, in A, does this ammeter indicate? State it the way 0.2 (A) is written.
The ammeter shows 0.4 (A)
